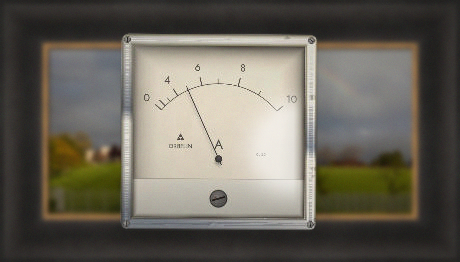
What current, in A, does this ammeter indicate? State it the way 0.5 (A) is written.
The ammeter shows 5 (A)
